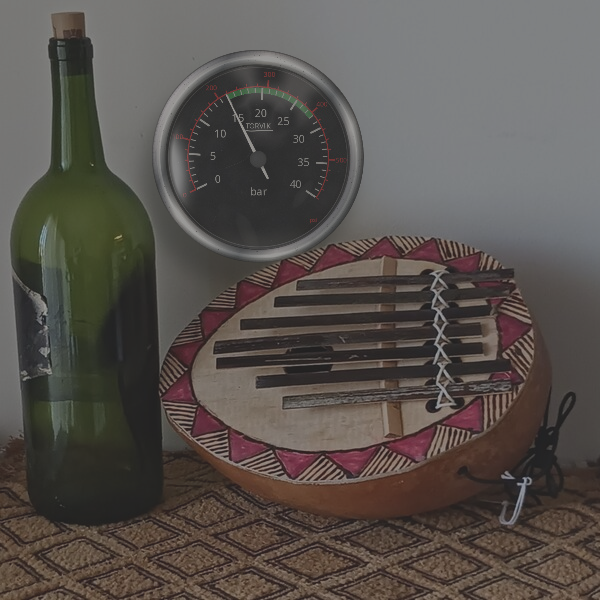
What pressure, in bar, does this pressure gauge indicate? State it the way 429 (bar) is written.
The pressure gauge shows 15 (bar)
